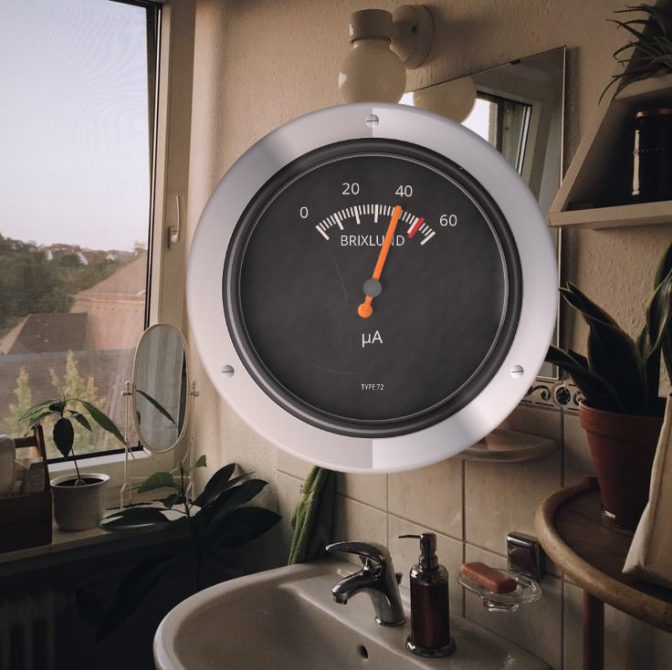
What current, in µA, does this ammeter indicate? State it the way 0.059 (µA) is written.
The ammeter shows 40 (µA)
